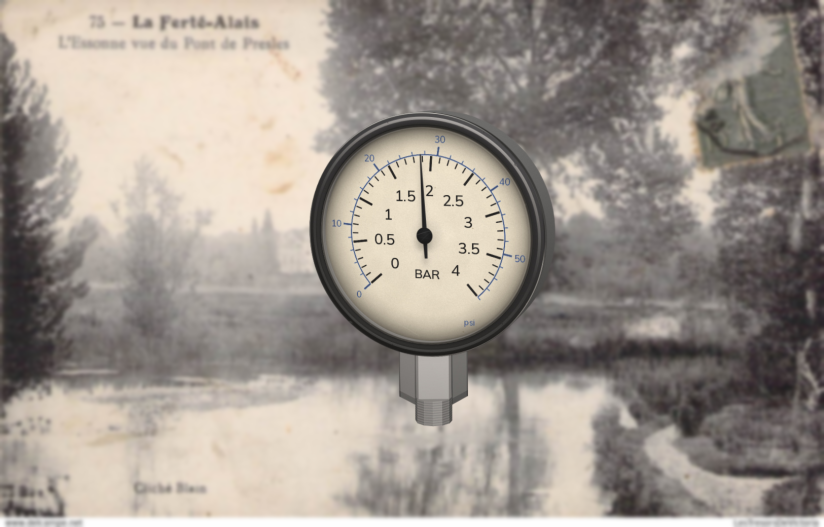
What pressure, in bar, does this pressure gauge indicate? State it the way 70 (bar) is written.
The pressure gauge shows 1.9 (bar)
